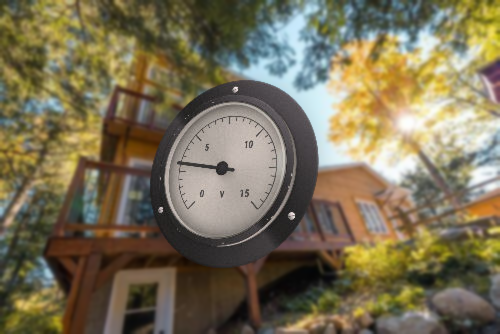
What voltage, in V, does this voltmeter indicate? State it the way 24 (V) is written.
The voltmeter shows 3 (V)
